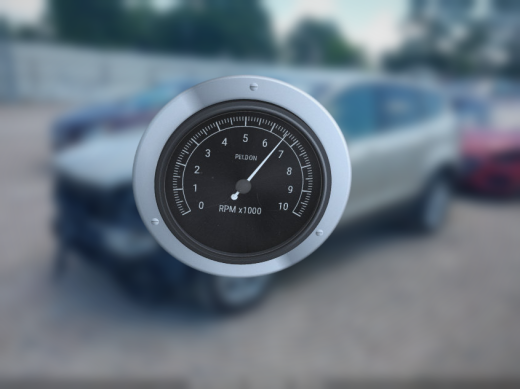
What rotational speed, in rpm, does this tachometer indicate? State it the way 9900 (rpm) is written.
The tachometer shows 6500 (rpm)
